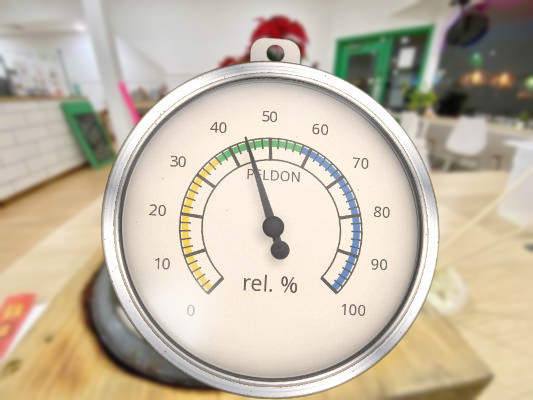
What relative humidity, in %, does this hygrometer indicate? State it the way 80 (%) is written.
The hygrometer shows 44 (%)
